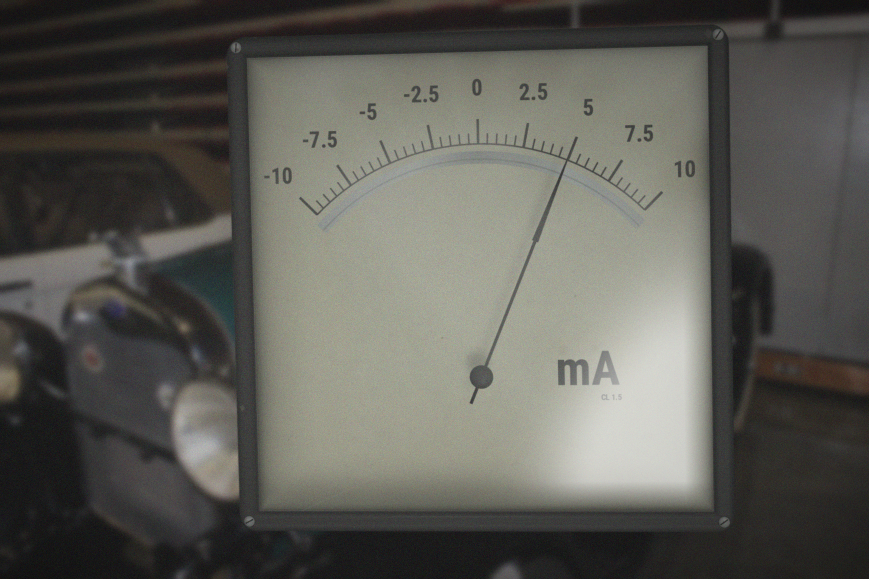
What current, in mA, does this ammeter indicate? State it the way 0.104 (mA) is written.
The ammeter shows 5 (mA)
